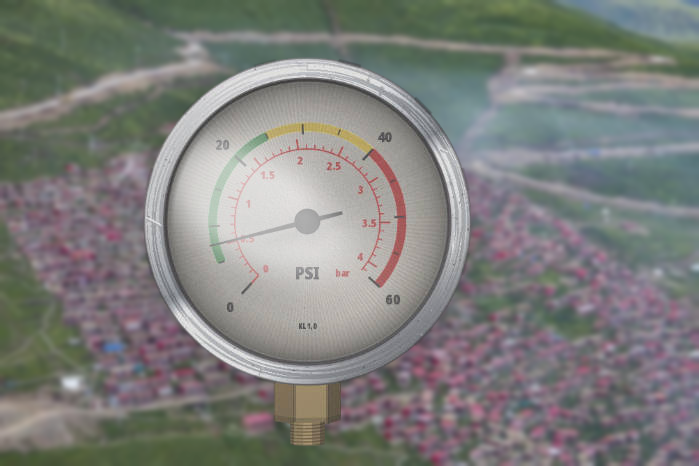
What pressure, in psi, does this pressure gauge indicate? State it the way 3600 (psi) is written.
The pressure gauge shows 7.5 (psi)
